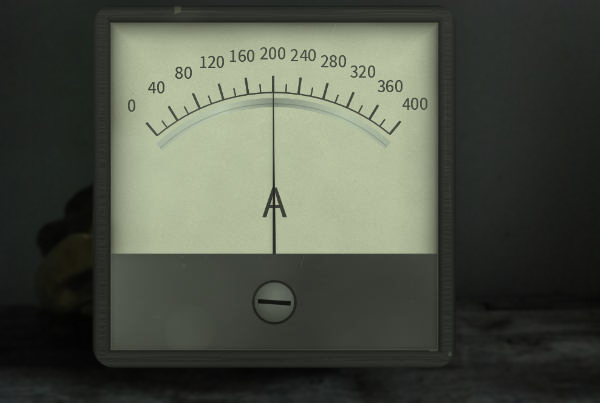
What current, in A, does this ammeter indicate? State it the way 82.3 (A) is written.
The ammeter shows 200 (A)
